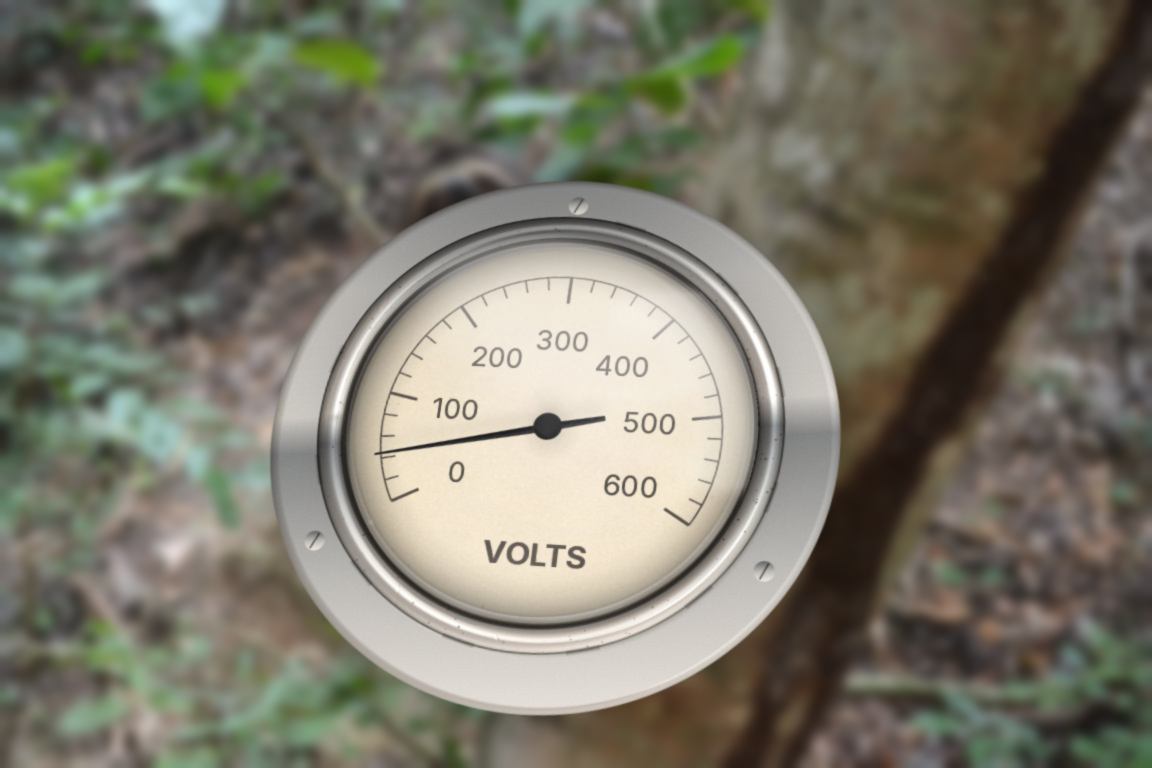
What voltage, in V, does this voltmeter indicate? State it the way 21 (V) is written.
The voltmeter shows 40 (V)
